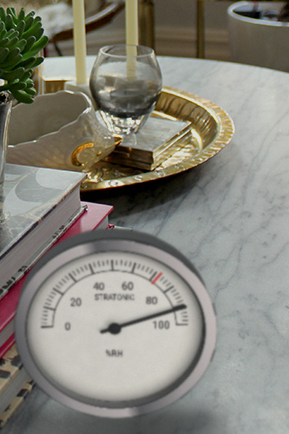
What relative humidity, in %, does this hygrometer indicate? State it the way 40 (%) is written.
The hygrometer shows 90 (%)
